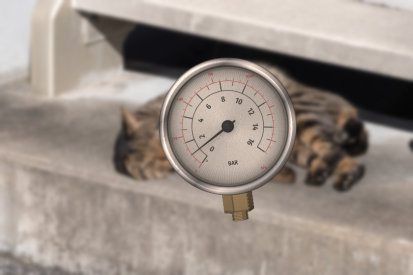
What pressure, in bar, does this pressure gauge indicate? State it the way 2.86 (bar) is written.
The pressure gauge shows 1 (bar)
